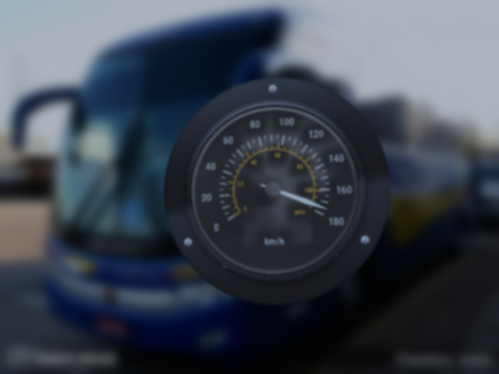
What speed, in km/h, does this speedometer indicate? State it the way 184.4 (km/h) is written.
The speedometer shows 175 (km/h)
